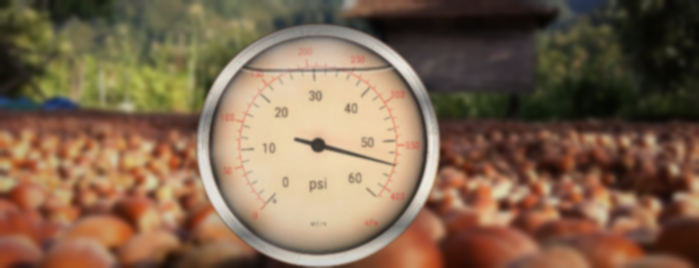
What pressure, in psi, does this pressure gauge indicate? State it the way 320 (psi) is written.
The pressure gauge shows 54 (psi)
